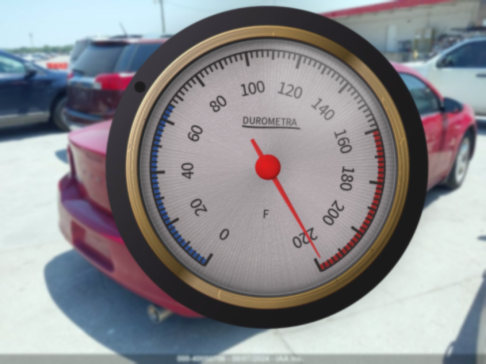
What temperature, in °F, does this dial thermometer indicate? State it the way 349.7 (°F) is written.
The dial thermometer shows 218 (°F)
